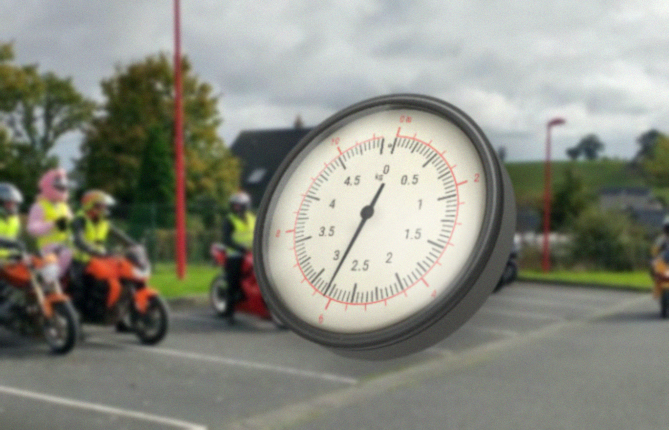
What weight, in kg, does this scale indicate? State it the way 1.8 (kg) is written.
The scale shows 2.75 (kg)
